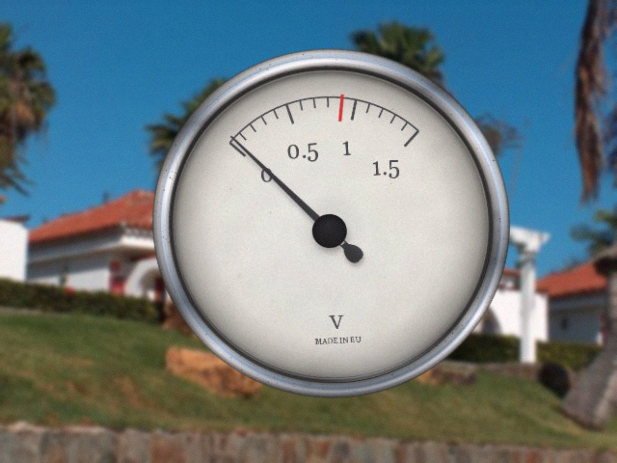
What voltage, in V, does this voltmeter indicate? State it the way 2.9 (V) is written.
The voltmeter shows 0.05 (V)
